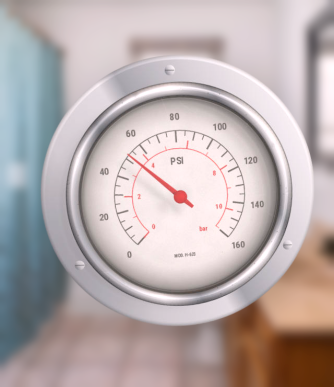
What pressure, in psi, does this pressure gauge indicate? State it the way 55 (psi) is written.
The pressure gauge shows 52.5 (psi)
